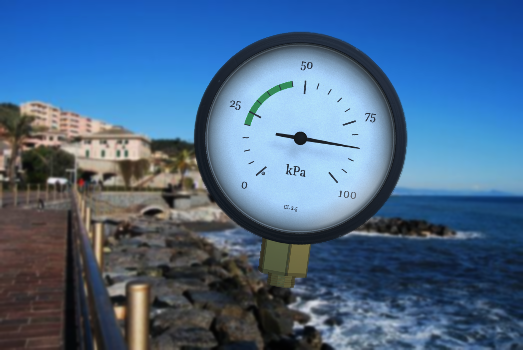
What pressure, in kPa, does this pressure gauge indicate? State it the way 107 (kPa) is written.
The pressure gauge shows 85 (kPa)
